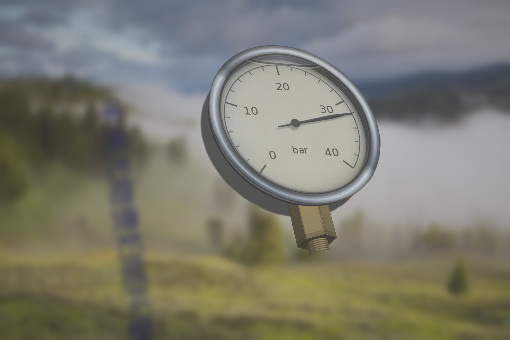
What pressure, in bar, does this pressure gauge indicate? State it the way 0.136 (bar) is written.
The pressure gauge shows 32 (bar)
